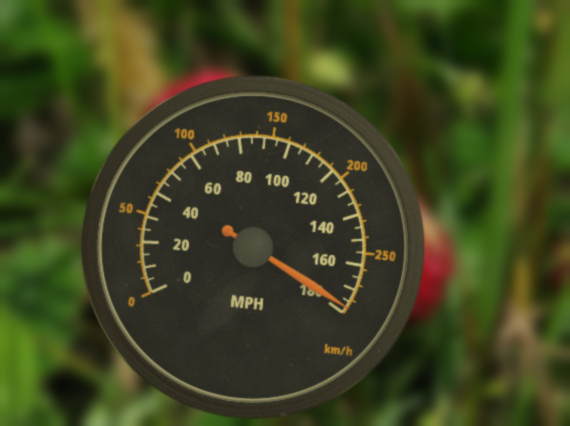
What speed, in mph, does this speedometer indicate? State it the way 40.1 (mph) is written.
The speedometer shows 177.5 (mph)
